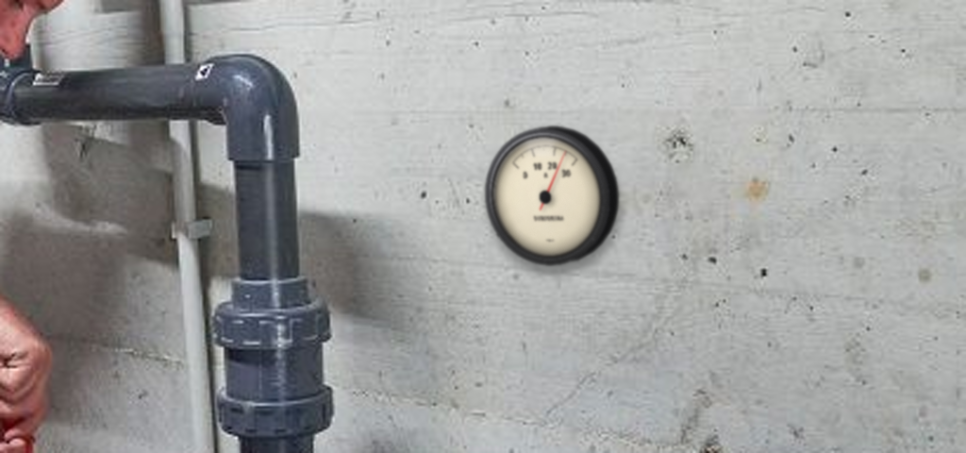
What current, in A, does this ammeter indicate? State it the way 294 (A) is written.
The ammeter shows 25 (A)
